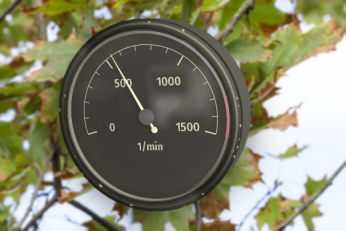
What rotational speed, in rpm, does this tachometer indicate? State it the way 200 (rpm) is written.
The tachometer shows 550 (rpm)
